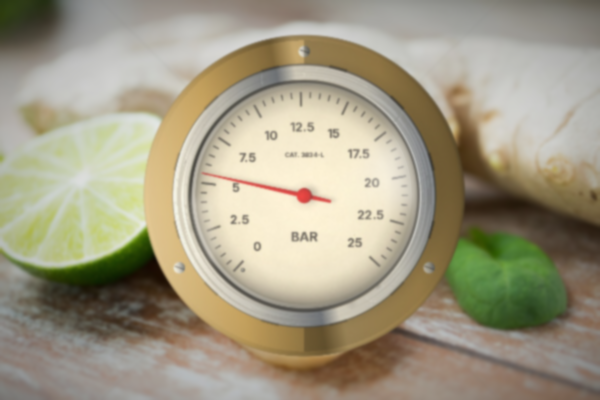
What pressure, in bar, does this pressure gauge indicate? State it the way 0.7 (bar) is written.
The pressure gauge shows 5.5 (bar)
